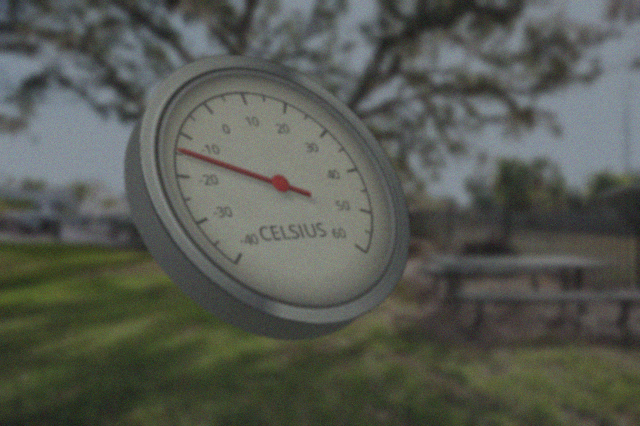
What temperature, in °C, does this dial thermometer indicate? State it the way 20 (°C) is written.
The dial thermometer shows -15 (°C)
